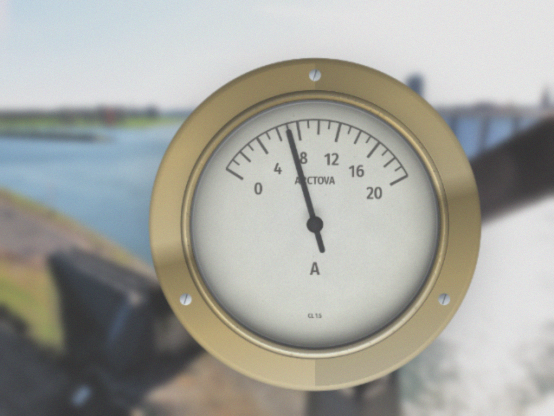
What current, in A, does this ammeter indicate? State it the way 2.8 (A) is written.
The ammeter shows 7 (A)
